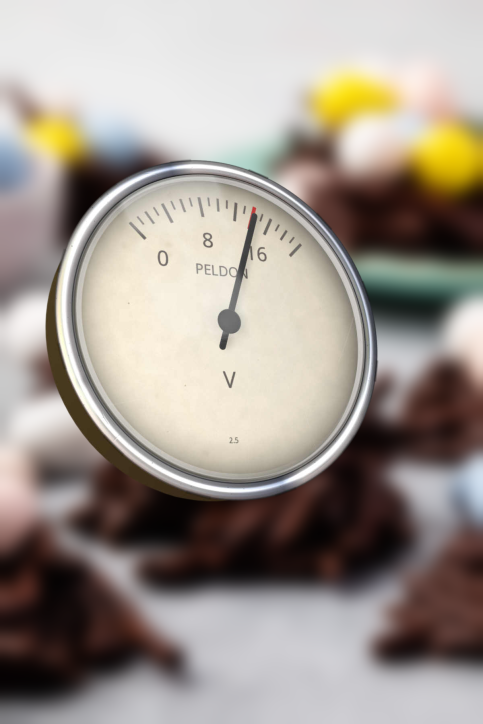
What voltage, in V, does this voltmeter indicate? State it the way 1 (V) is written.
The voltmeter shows 14 (V)
